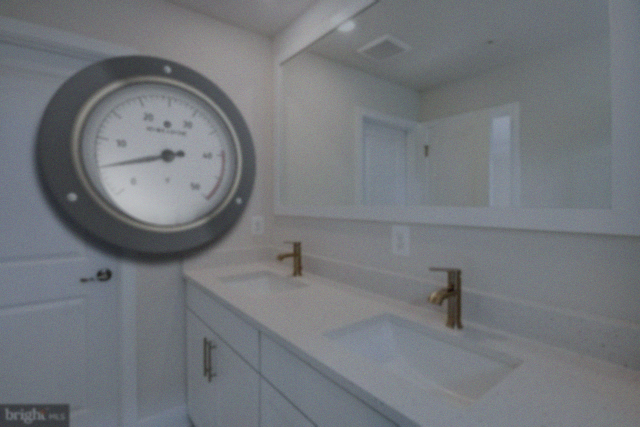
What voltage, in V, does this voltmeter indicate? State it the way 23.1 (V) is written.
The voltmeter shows 5 (V)
